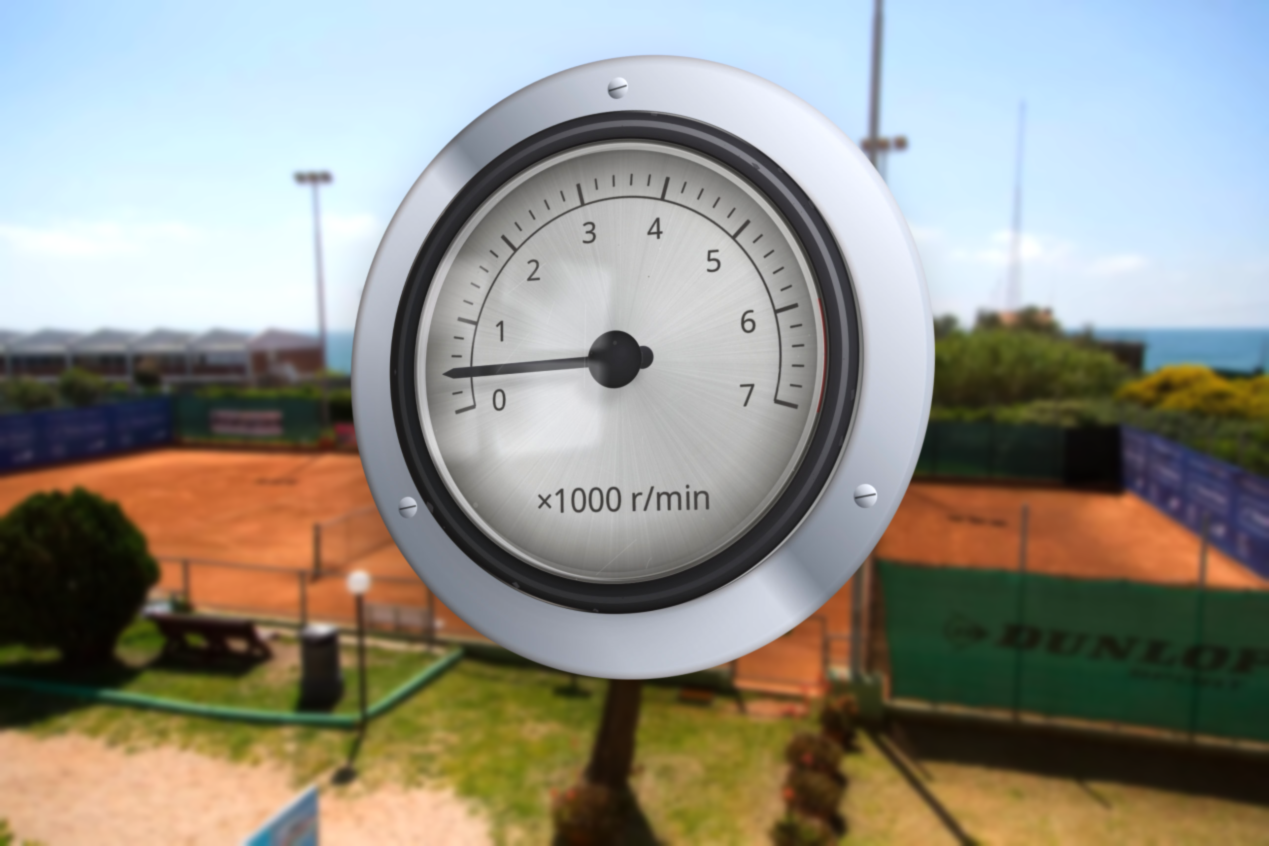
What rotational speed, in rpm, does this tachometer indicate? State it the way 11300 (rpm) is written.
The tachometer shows 400 (rpm)
